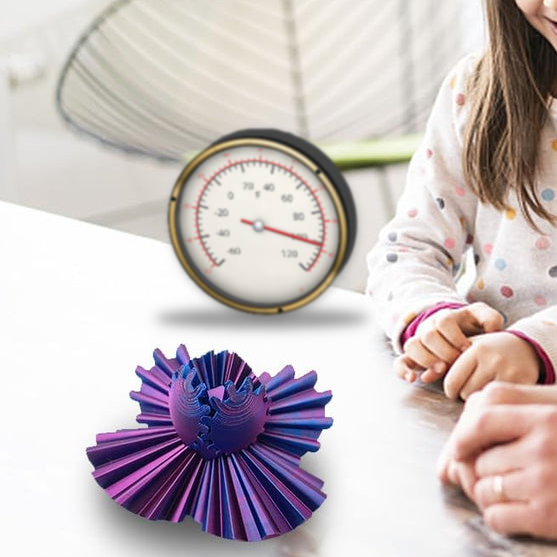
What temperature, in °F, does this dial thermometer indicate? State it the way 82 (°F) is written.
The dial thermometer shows 100 (°F)
